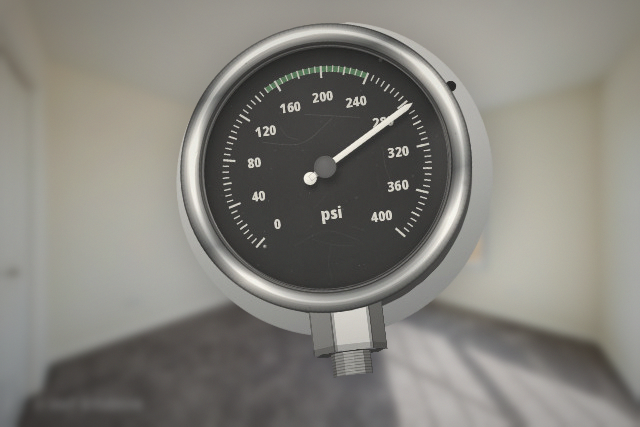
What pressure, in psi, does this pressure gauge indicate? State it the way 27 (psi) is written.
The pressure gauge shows 285 (psi)
